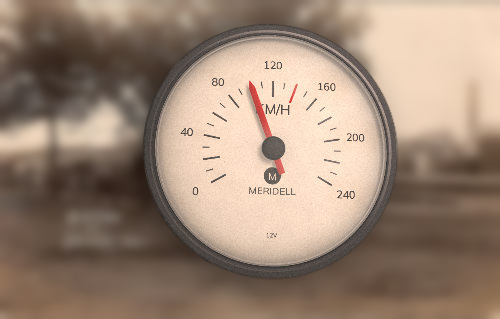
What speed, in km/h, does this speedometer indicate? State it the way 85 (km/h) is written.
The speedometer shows 100 (km/h)
